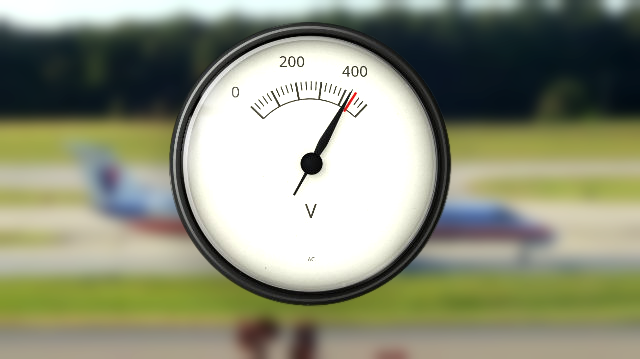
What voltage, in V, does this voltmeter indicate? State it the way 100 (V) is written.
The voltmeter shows 420 (V)
